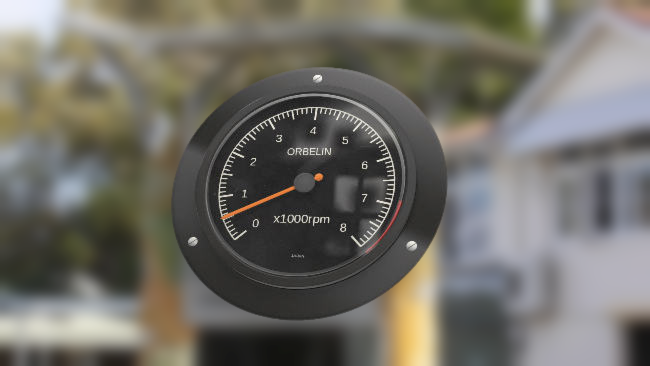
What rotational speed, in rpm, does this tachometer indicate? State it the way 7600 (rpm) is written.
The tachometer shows 500 (rpm)
